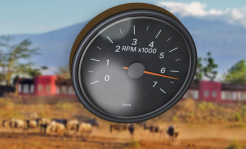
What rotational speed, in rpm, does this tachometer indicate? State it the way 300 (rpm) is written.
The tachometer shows 6250 (rpm)
